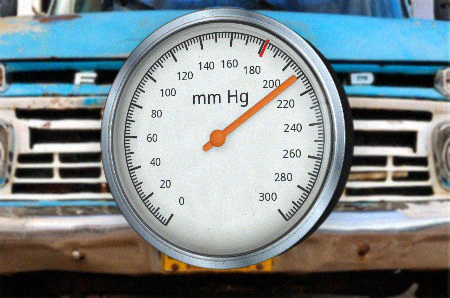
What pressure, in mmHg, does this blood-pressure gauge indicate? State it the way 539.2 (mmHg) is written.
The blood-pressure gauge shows 210 (mmHg)
